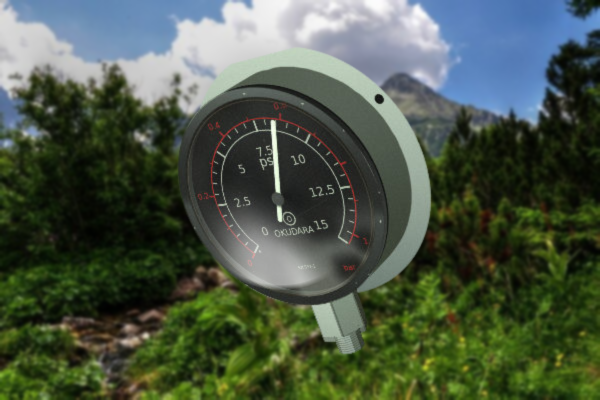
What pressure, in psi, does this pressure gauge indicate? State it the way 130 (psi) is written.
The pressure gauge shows 8.5 (psi)
